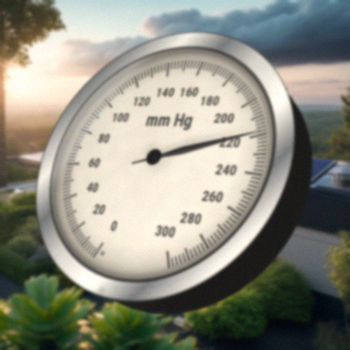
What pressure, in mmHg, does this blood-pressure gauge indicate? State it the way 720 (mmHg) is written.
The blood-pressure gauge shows 220 (mmHg)
